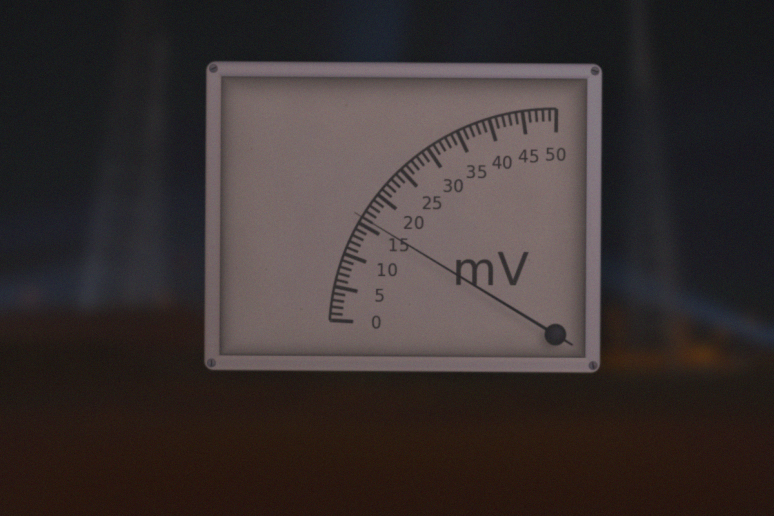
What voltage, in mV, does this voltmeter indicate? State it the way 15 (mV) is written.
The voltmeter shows 16 (mV)
